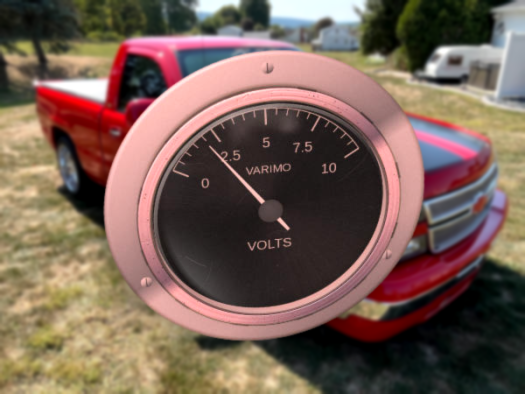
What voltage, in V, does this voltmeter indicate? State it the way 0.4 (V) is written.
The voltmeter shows 2 (V)
